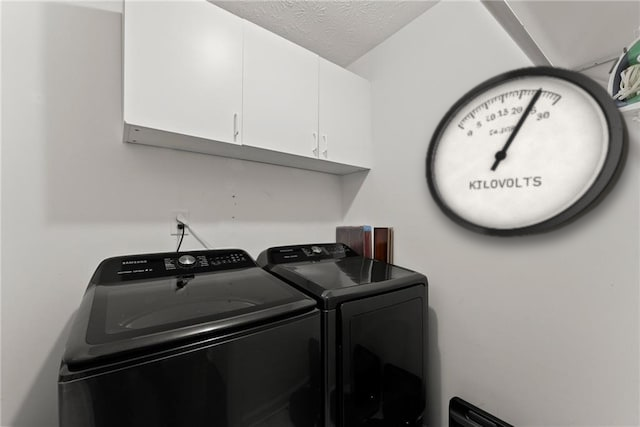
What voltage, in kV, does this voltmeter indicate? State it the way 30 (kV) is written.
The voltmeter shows 25 (kV)
